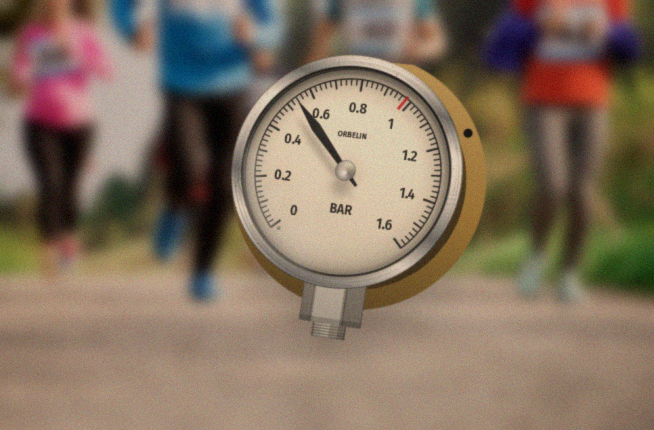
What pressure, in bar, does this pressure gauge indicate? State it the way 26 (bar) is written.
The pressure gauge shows 0.54 (bar)
